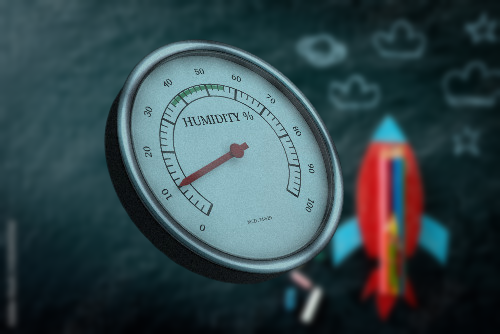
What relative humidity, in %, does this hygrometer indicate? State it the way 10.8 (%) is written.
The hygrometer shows 10 (%)
